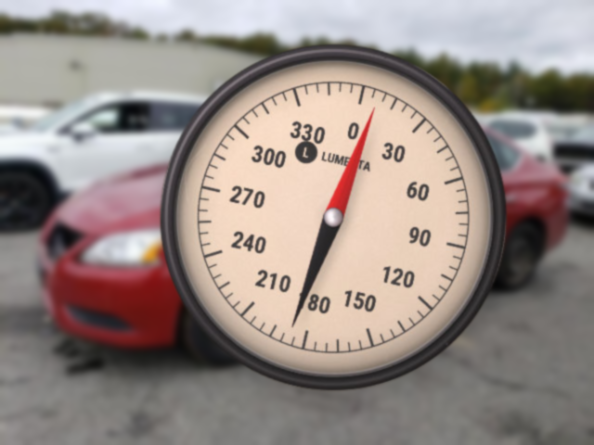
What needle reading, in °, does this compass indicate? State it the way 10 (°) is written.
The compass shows 7.5 (°)
